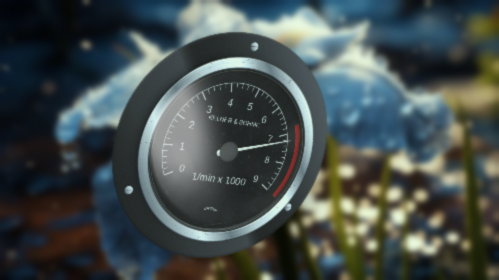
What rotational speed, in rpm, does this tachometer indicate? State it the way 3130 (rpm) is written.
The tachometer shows 7200 (rpm)
